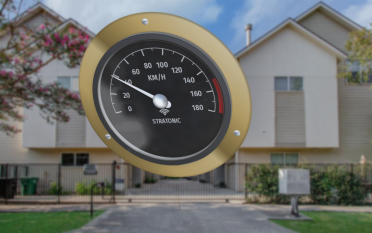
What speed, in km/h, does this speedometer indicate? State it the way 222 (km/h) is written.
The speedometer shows 40 (km/h)
